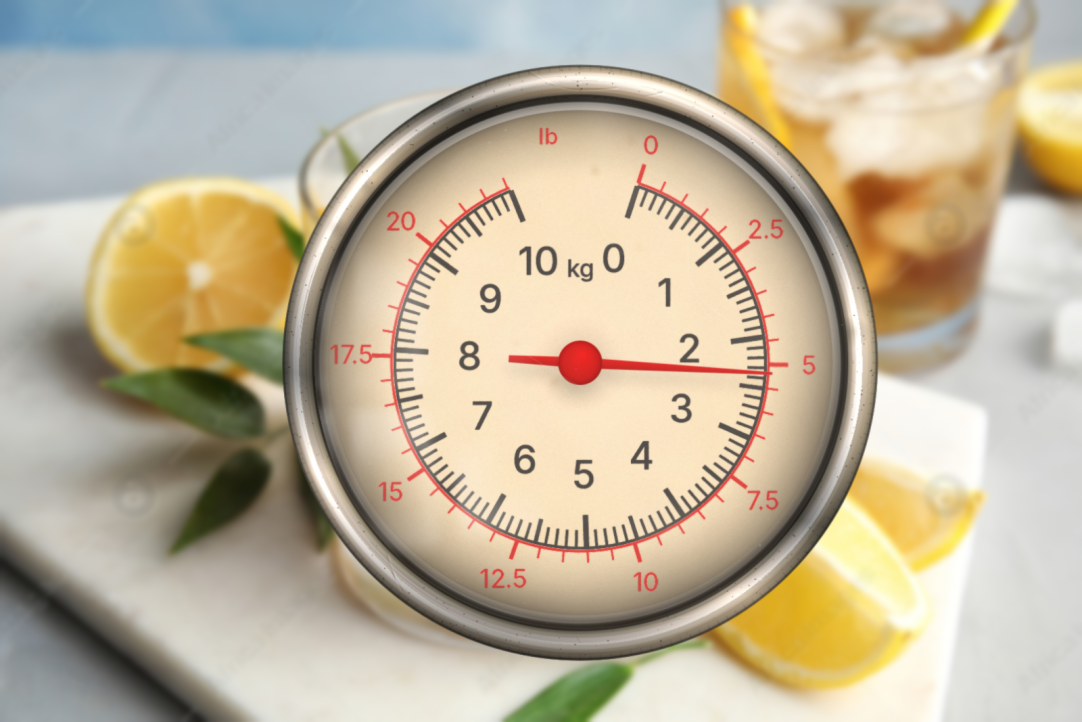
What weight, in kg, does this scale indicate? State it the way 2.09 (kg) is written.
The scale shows 2.35 (kg)
